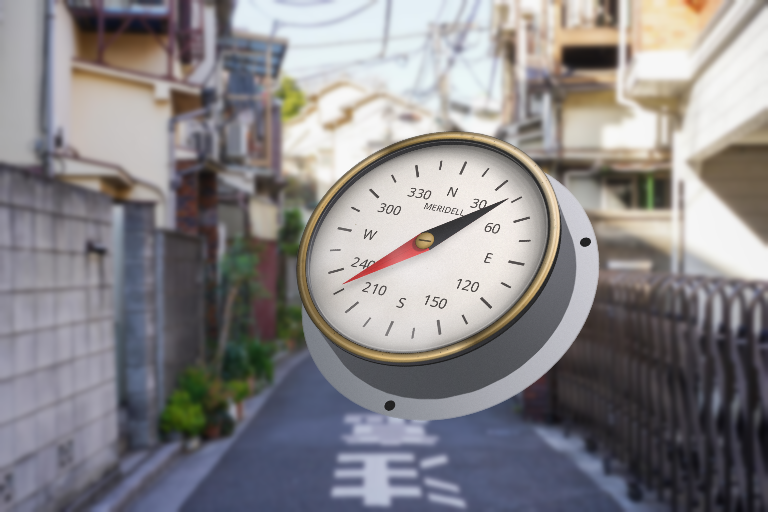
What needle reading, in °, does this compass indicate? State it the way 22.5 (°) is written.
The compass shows 225 (°)
